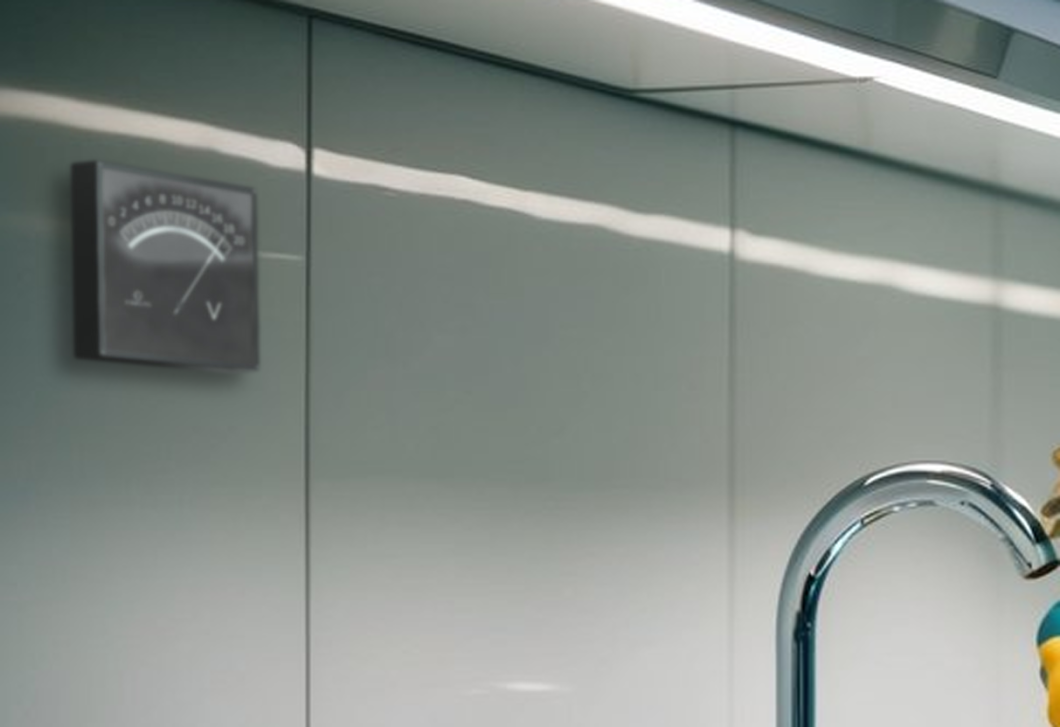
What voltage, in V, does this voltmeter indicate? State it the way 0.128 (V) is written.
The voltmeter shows 18 (V)
